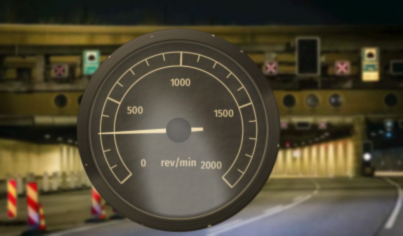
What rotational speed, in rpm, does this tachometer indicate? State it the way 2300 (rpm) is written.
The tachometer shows 300 (rpm)
